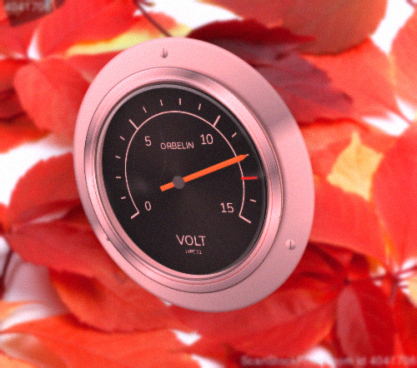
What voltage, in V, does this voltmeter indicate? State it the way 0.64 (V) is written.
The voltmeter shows 12 (V)
